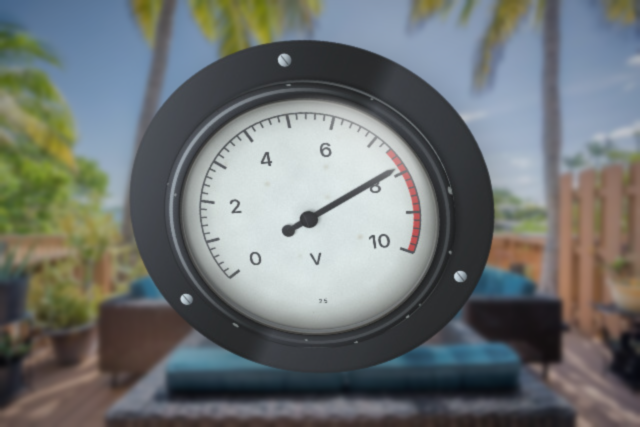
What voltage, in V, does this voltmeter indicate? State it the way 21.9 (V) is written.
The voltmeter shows 7.8 (V)
